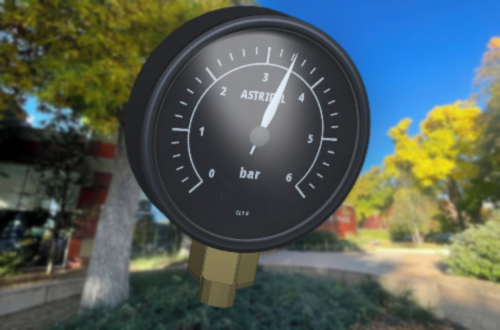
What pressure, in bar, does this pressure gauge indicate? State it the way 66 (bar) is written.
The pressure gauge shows 3.4 (bar)
